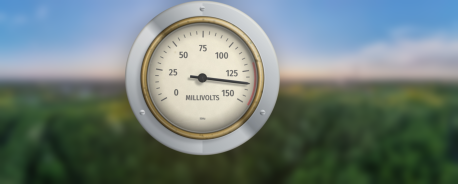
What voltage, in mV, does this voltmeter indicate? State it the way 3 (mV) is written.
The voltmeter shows 135 (mV)
